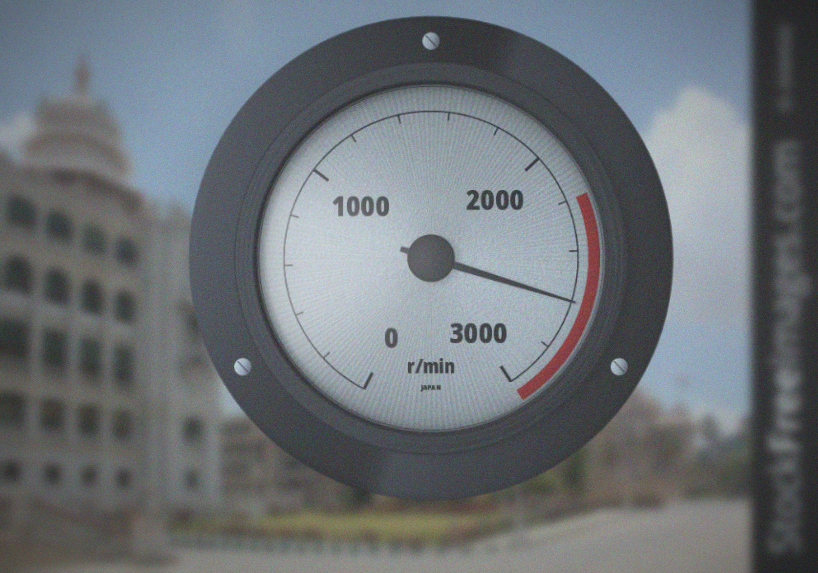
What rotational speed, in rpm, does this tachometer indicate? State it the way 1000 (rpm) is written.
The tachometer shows 2600 (rpm)
